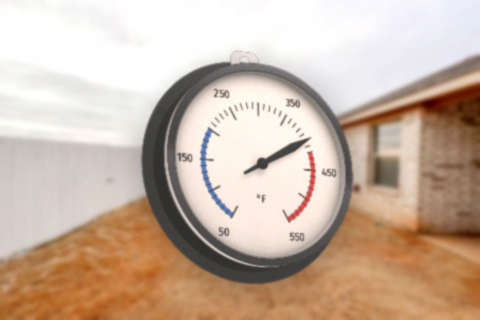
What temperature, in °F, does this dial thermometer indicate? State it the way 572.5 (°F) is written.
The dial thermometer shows 400 (°F)
